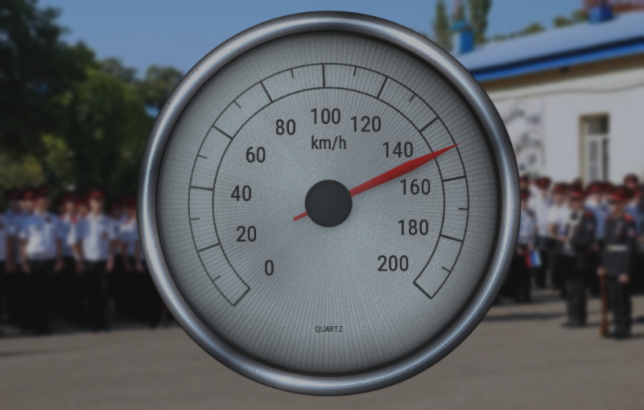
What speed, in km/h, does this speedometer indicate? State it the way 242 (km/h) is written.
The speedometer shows 150 (km/h)
